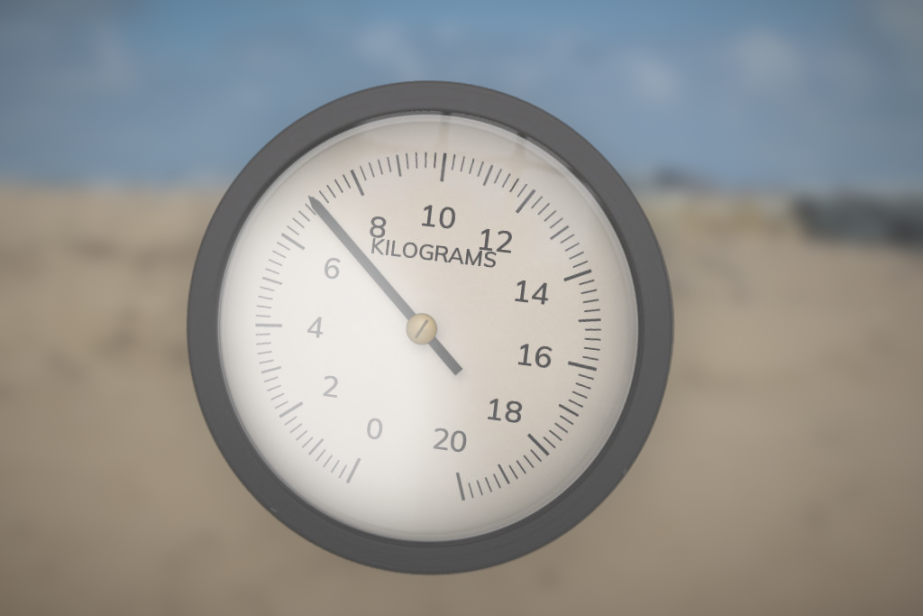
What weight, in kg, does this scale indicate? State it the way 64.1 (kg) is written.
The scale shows 7 (kg)
